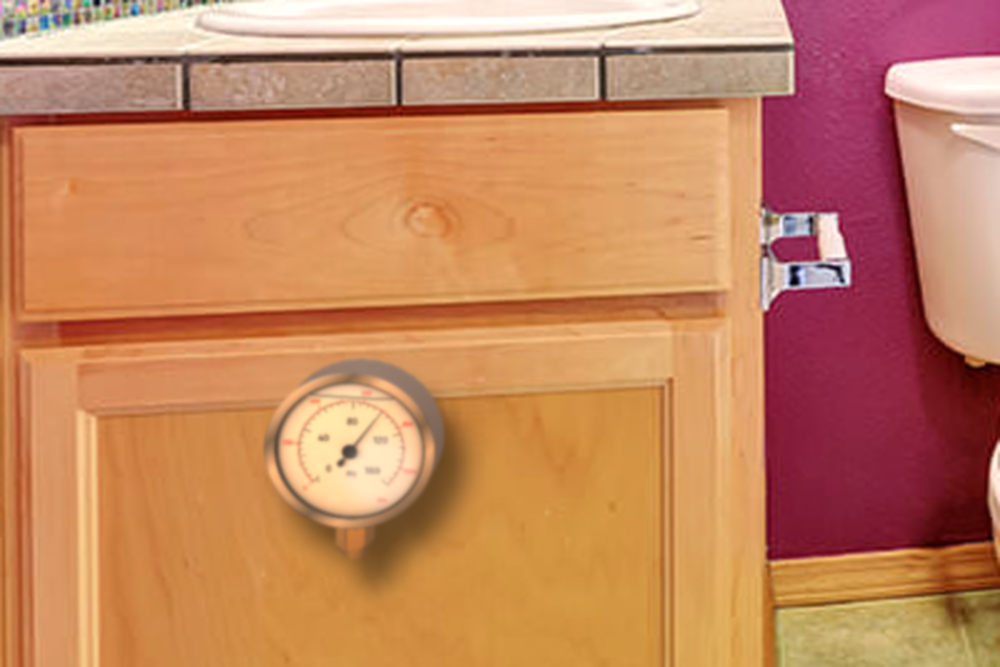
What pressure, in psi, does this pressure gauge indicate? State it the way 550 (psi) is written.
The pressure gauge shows 100 (psi)
